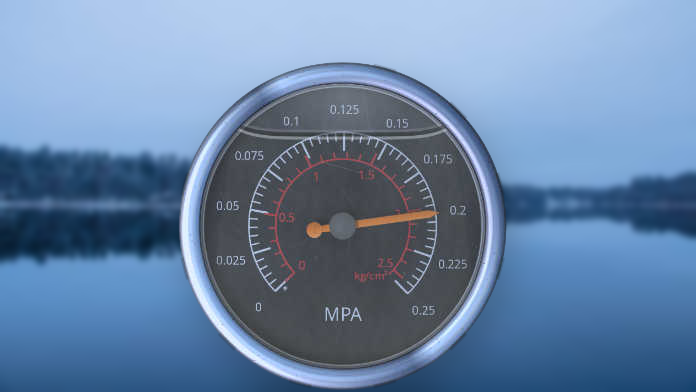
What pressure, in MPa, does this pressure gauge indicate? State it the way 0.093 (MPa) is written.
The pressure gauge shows 0.2 (MPa)
